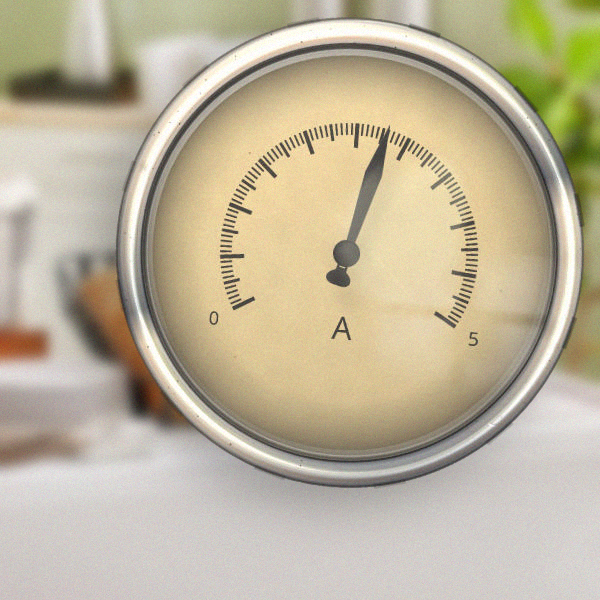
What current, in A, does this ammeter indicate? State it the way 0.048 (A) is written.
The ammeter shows 2.8 (A)
